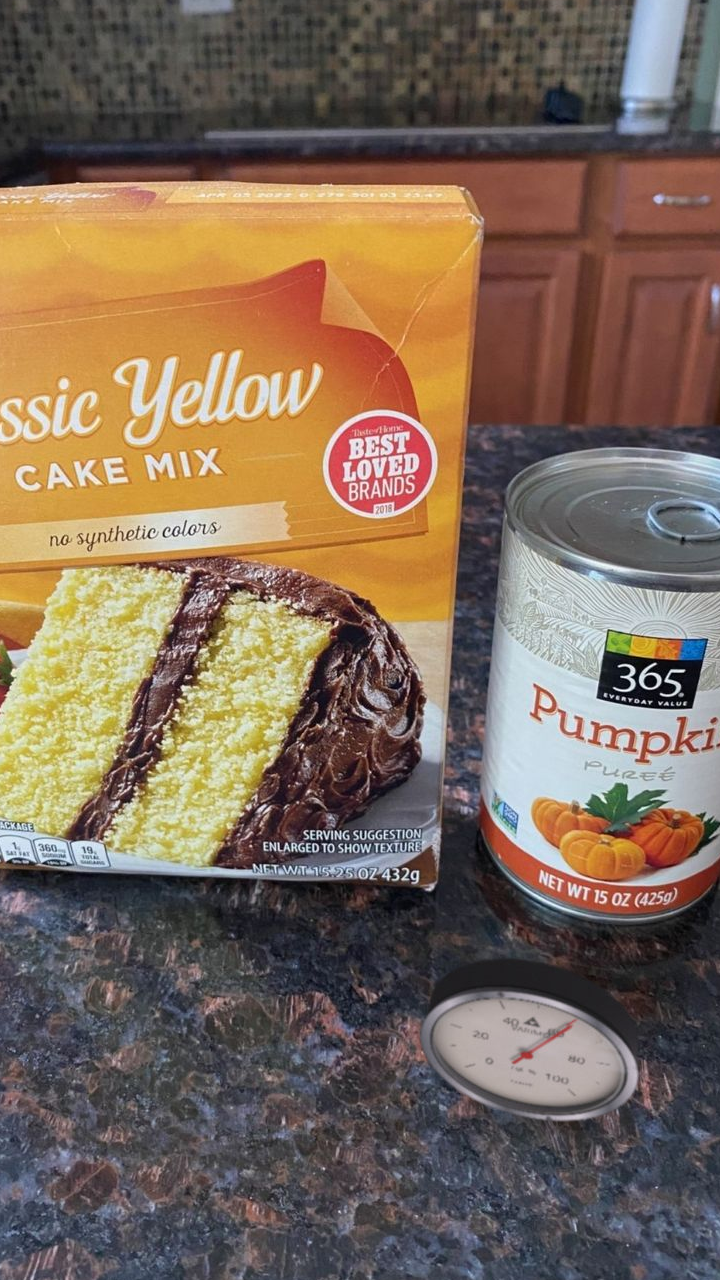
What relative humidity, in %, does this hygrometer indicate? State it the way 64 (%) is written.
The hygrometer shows 60 (%)
